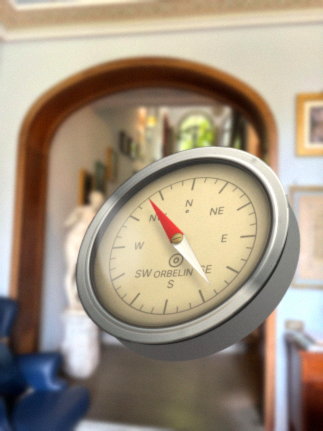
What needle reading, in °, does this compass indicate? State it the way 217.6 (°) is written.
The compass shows 320 (°)
